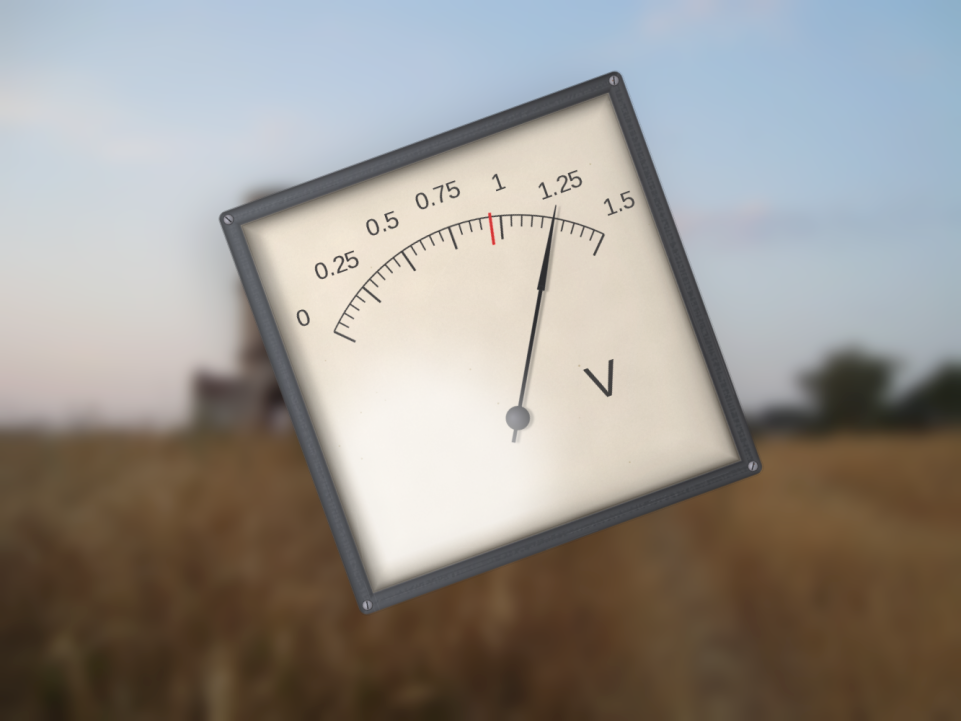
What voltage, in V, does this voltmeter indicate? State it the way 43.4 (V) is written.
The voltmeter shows 1.25 (V)
